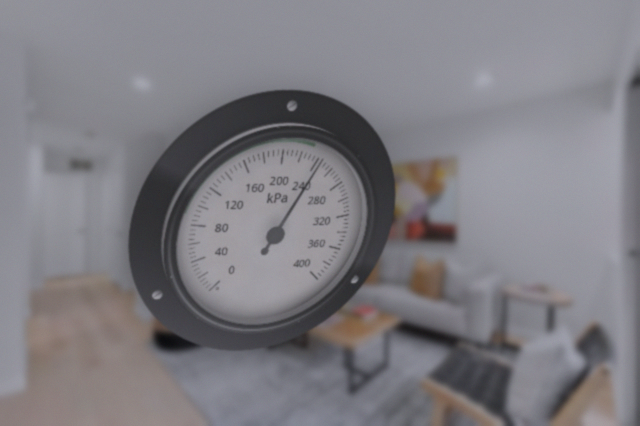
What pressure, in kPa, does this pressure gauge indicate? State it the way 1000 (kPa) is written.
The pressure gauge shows 240 (kPa)
